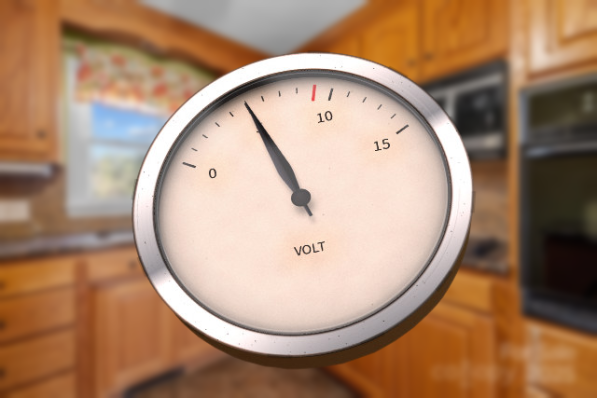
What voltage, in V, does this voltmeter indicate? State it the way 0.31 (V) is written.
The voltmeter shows 5 (V)
